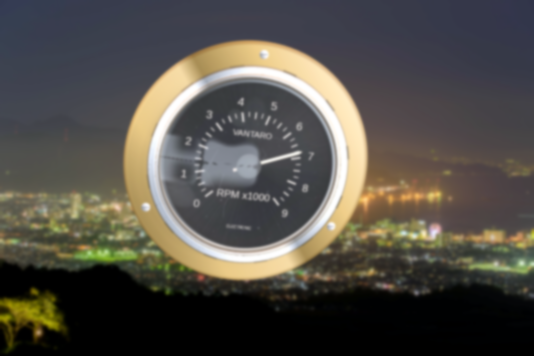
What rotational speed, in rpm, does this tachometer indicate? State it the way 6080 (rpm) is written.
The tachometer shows 6750 (rpm)
